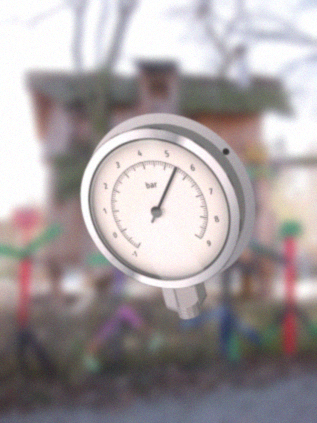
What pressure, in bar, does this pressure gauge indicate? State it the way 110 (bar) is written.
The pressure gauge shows 5.5 (bar)
